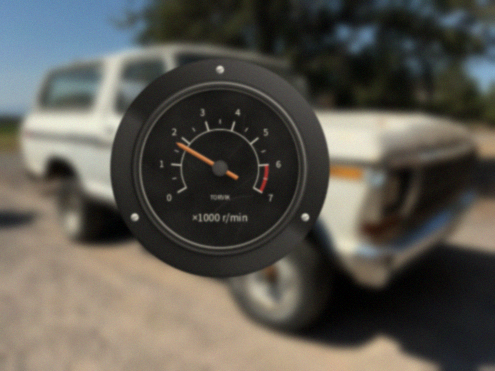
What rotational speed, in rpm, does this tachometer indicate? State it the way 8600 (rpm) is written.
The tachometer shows 1750 (rpm)
